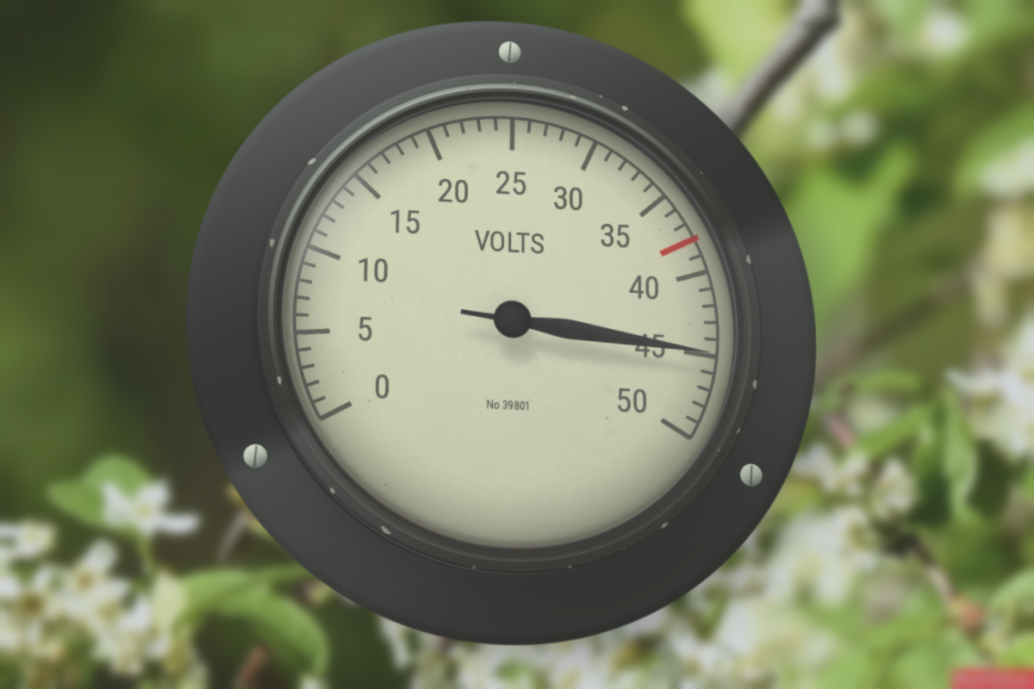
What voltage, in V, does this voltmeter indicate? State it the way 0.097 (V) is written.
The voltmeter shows 45 (V)
